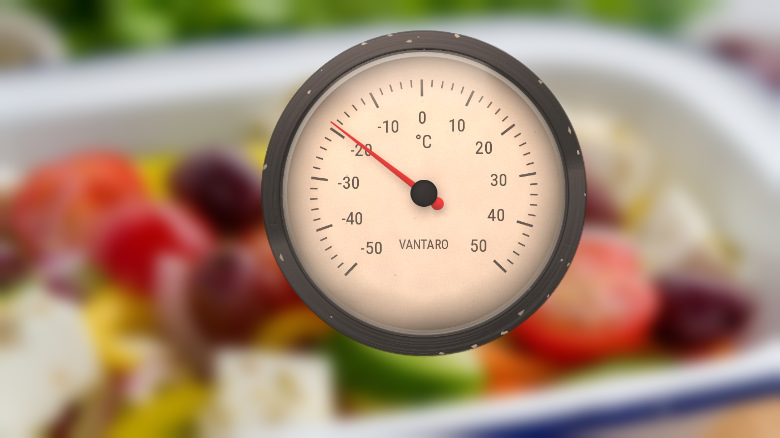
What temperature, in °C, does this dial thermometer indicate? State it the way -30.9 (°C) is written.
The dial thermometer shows -19 (°C)
